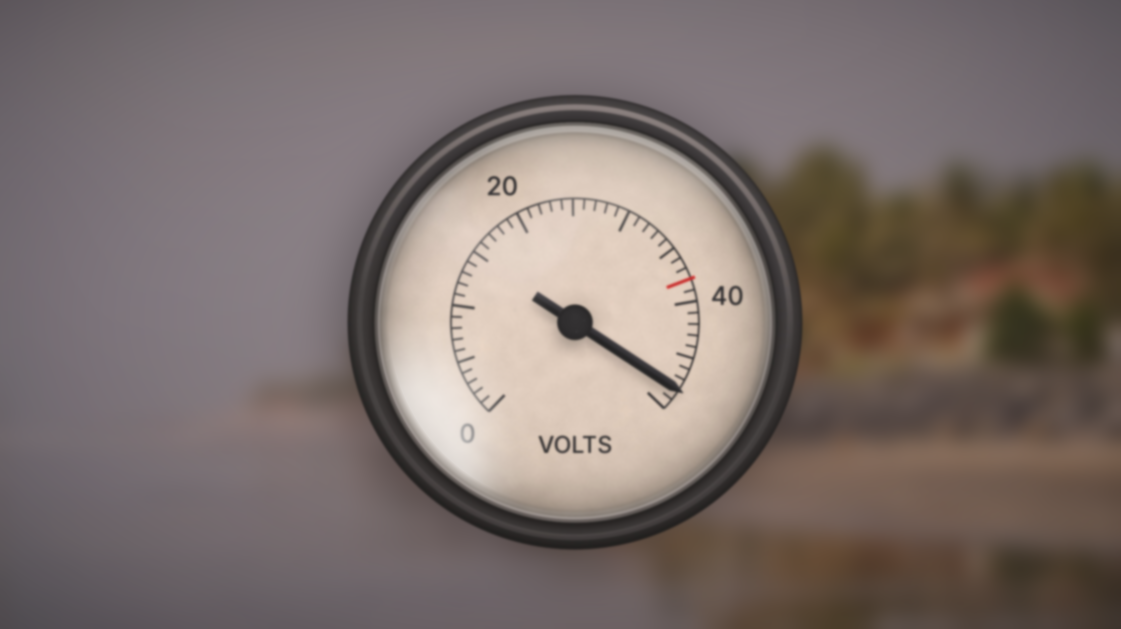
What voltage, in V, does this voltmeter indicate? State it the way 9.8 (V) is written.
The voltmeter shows 48 (V)
